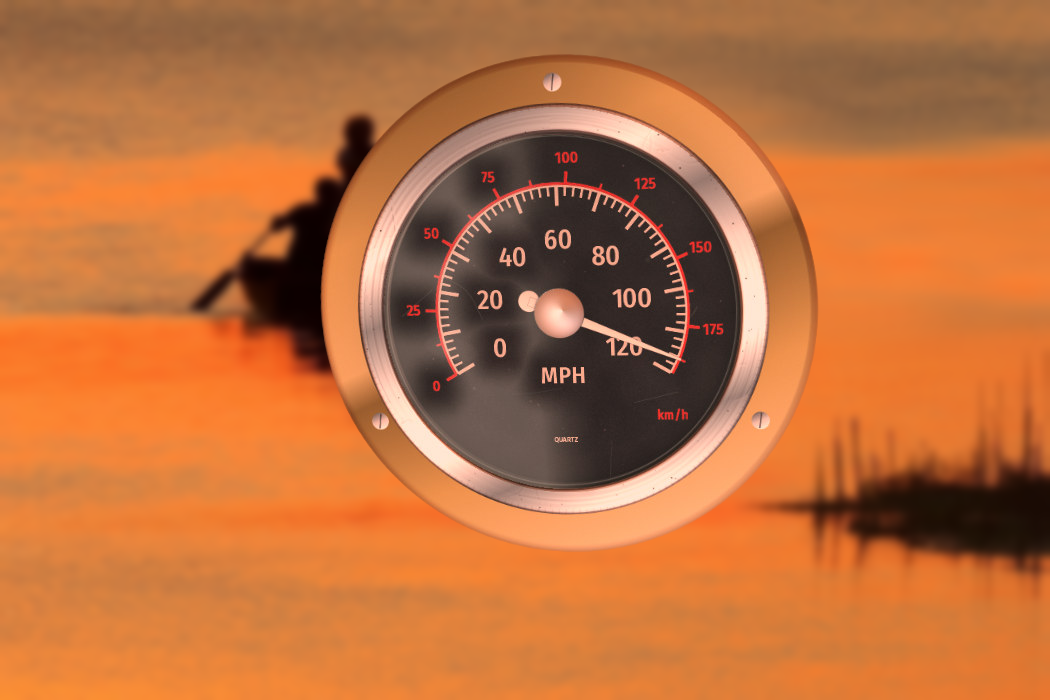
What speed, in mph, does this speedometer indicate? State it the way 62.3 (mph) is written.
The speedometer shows 116 (mph)
